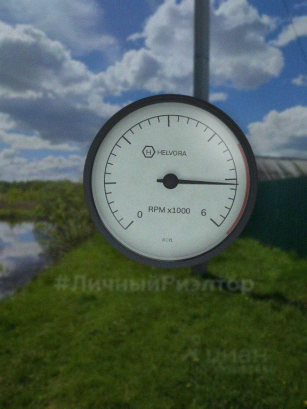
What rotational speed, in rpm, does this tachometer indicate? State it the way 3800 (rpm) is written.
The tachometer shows 5100 (rpm)
